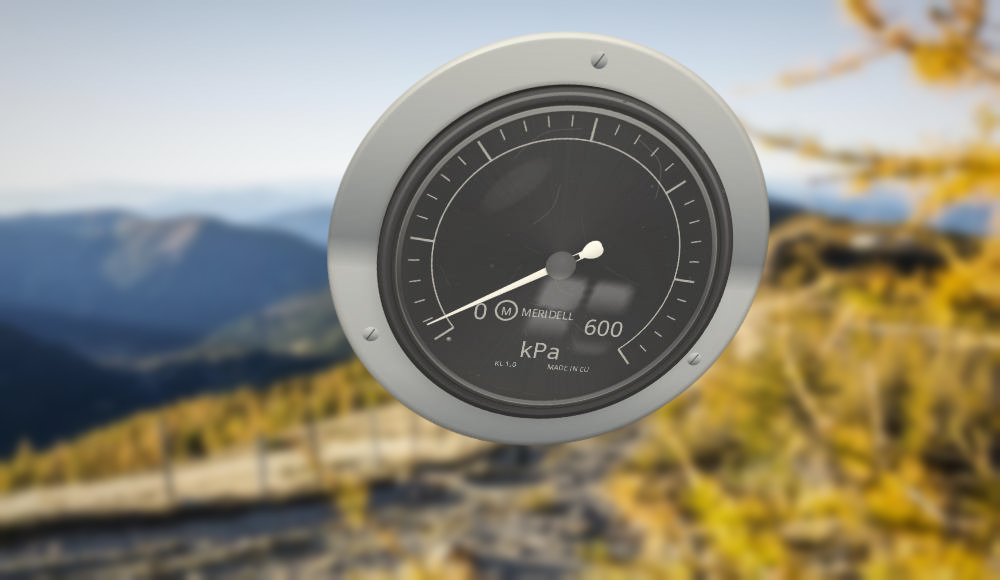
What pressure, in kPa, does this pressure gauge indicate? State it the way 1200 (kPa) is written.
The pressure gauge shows 20 (kPa)
